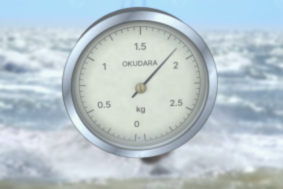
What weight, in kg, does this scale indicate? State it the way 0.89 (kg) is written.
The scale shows 1.85 (kg)
